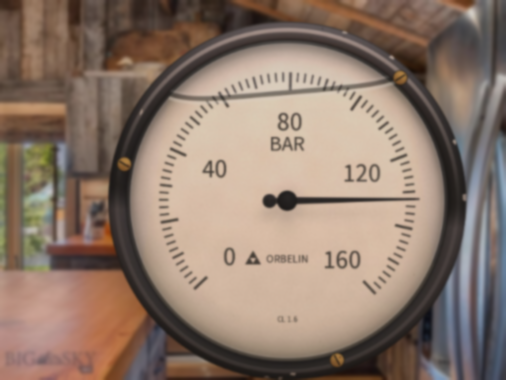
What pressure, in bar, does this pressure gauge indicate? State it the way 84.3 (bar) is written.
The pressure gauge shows 132 (bar)
